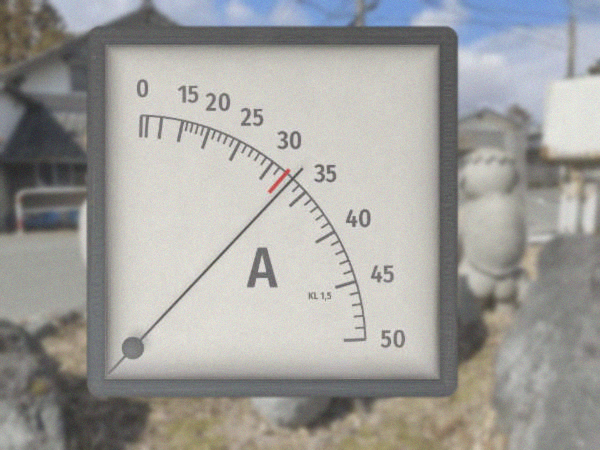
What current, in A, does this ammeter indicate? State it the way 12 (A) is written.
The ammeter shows 33 (A)
